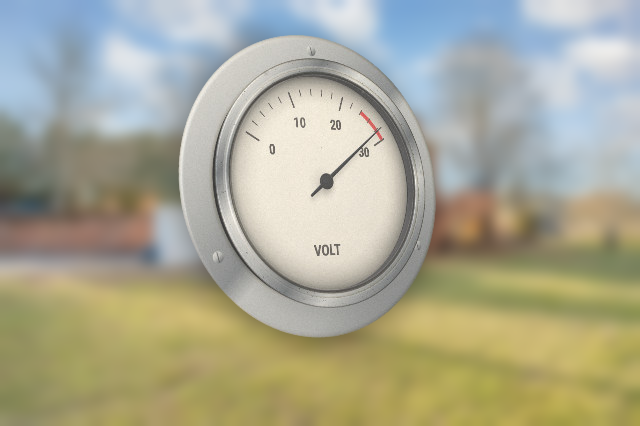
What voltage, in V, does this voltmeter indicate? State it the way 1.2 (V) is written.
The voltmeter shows 28 (V)
